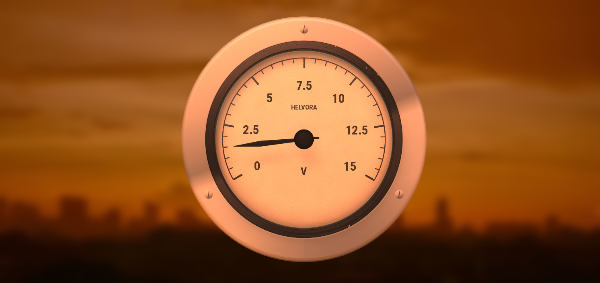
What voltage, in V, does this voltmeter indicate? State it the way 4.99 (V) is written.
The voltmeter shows 1.5 (V)
